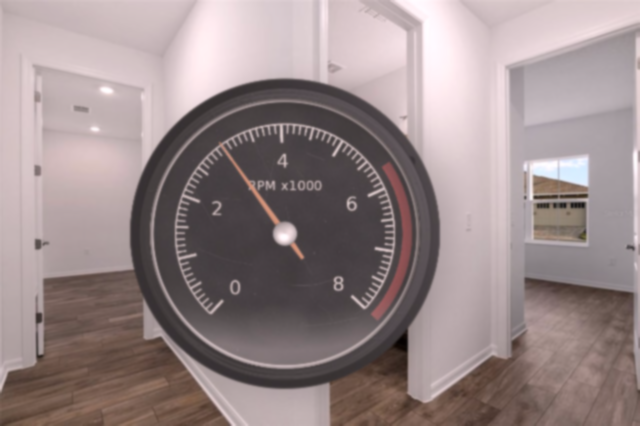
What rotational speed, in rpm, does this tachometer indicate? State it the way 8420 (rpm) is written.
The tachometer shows 3000 (rpm)
